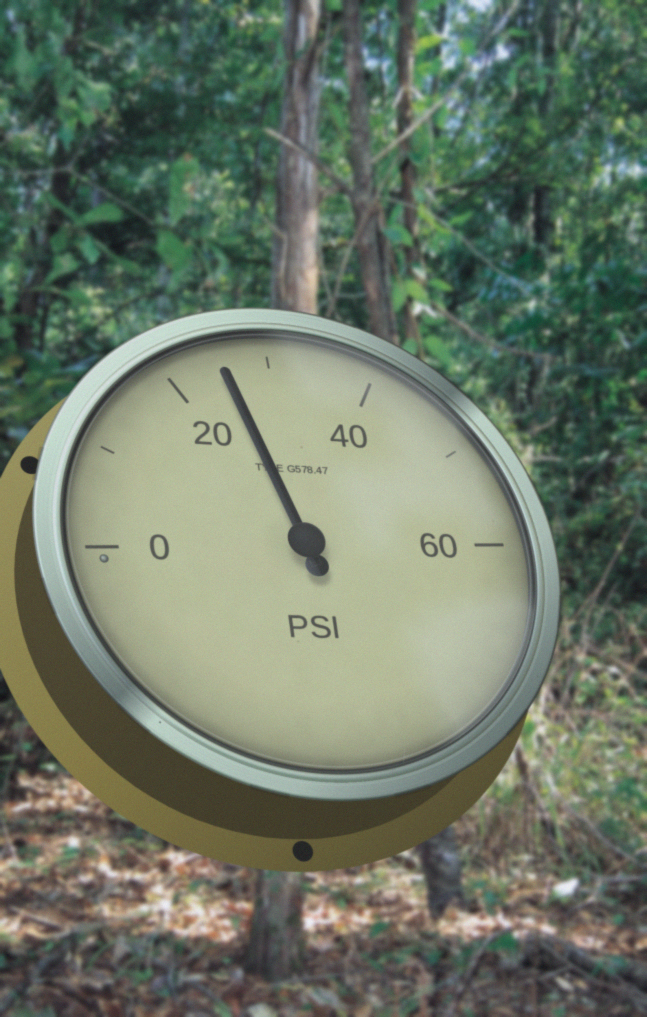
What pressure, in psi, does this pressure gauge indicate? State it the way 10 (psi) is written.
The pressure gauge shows 25 (psi)
